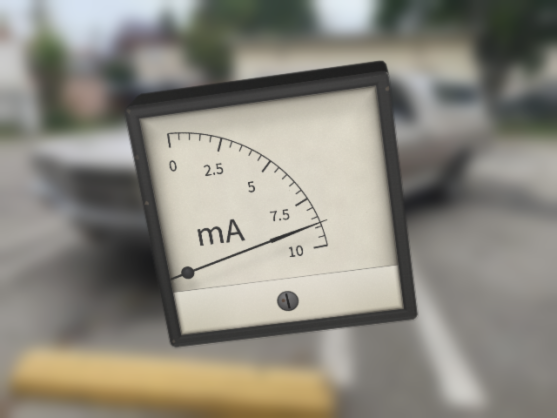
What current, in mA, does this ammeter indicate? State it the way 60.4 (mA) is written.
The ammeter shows 8.75 (mA)
